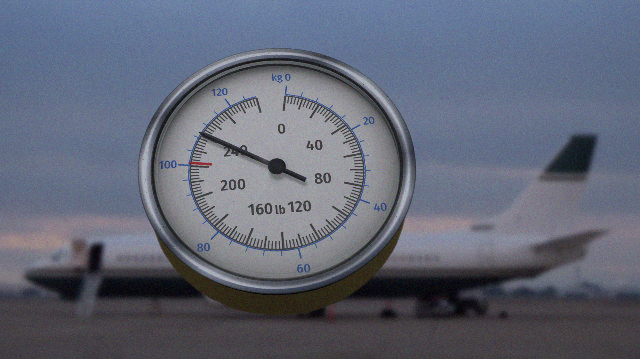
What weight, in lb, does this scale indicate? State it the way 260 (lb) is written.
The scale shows 240 (lb)
